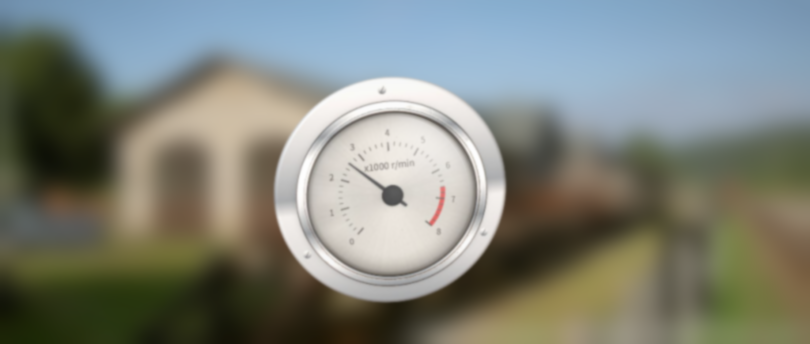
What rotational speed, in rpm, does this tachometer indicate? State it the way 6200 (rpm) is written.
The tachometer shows 2600 (rpm)
